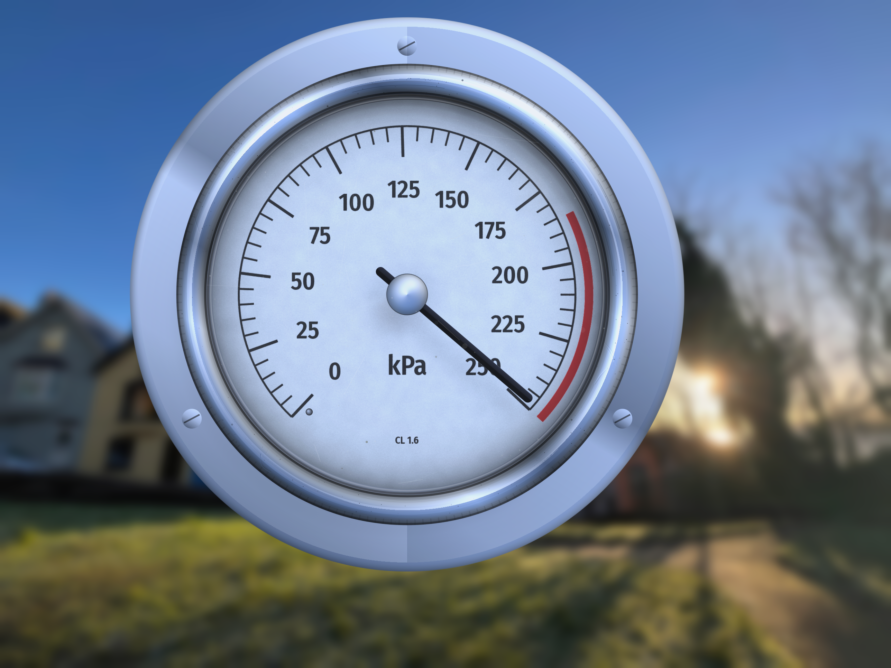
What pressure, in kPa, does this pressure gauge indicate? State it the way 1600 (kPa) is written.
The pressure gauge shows 247.5 (kPa)
